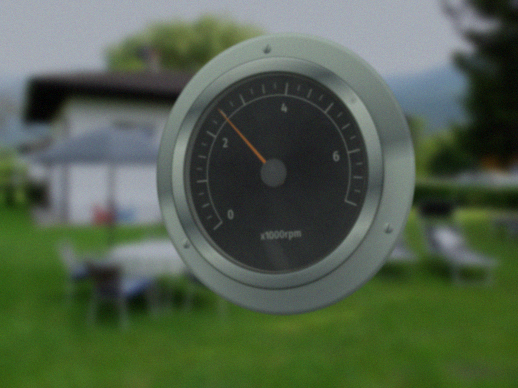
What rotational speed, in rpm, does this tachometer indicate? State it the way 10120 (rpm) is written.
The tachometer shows 2500 (rpm)
